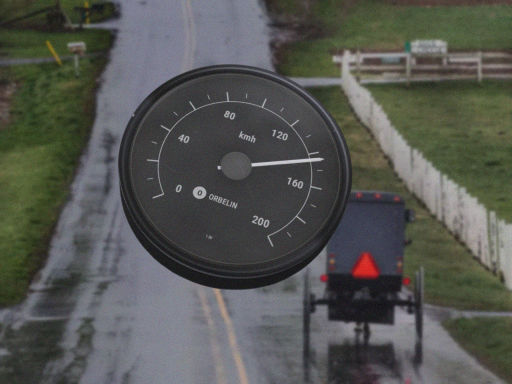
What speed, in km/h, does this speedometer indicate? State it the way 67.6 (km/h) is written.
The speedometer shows 145 (km/h)
